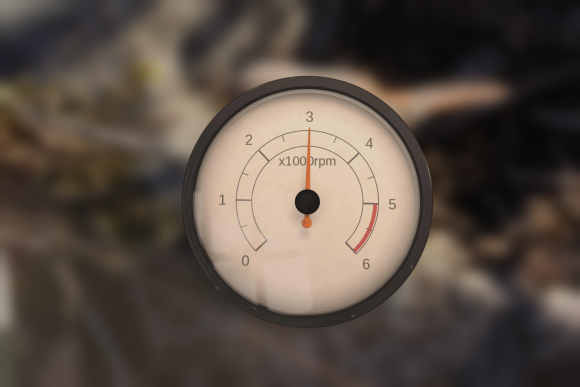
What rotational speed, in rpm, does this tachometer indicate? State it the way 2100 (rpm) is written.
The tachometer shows 3000 (rpm)
